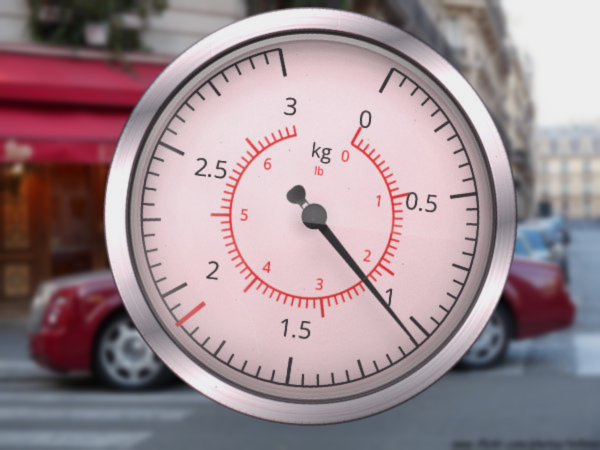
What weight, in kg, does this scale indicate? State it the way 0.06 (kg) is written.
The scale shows 1.05 (kg)
